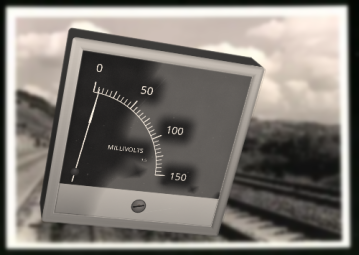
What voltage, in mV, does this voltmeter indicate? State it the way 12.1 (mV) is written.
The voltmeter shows 5 (mV)
